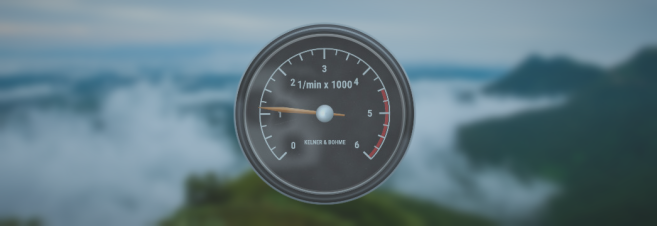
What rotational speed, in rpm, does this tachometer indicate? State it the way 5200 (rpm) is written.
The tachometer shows 1125 (rpm)
